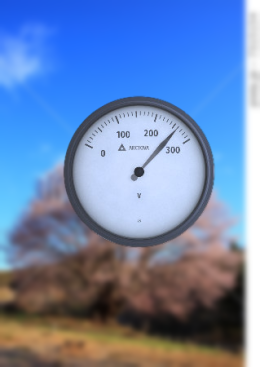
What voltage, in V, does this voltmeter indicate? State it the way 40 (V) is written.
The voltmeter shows 260 (V)
